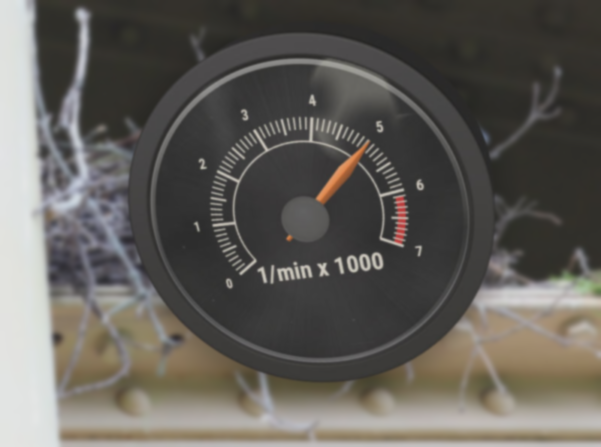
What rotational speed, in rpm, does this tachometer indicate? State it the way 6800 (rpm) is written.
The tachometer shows 5000 (rpm)
